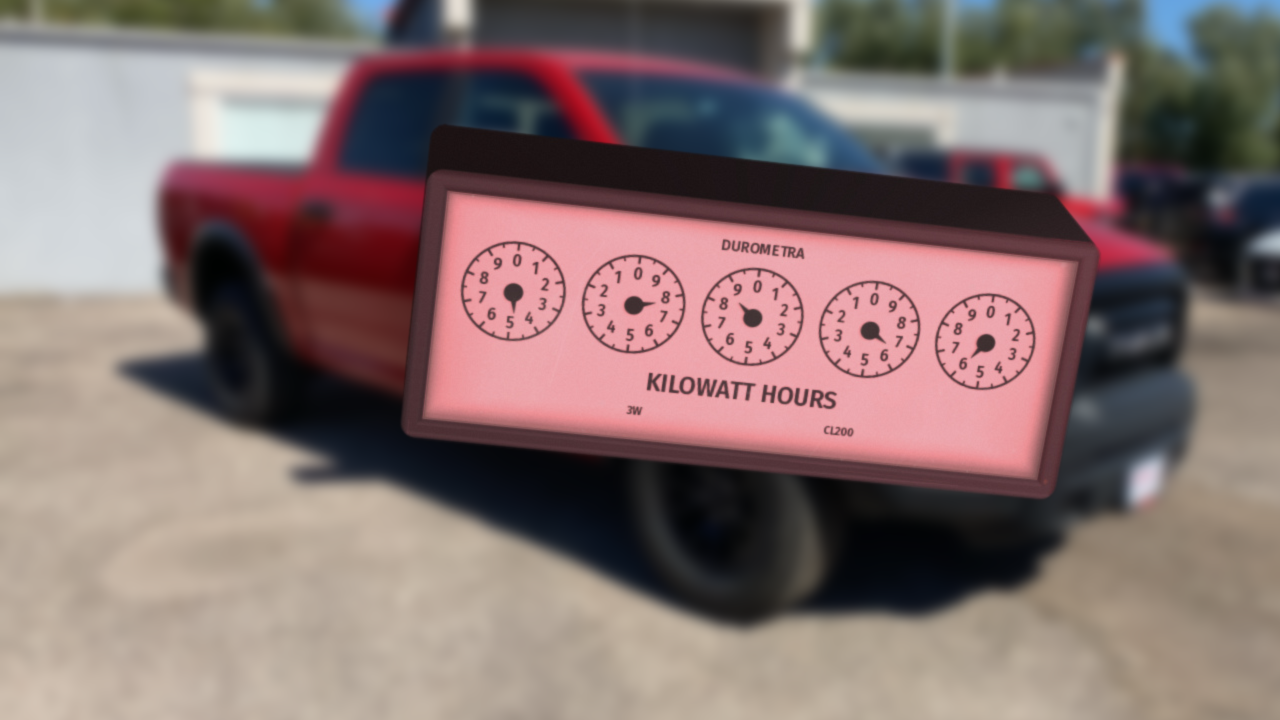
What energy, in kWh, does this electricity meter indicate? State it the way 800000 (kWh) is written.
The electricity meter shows 47866 (kWh)
